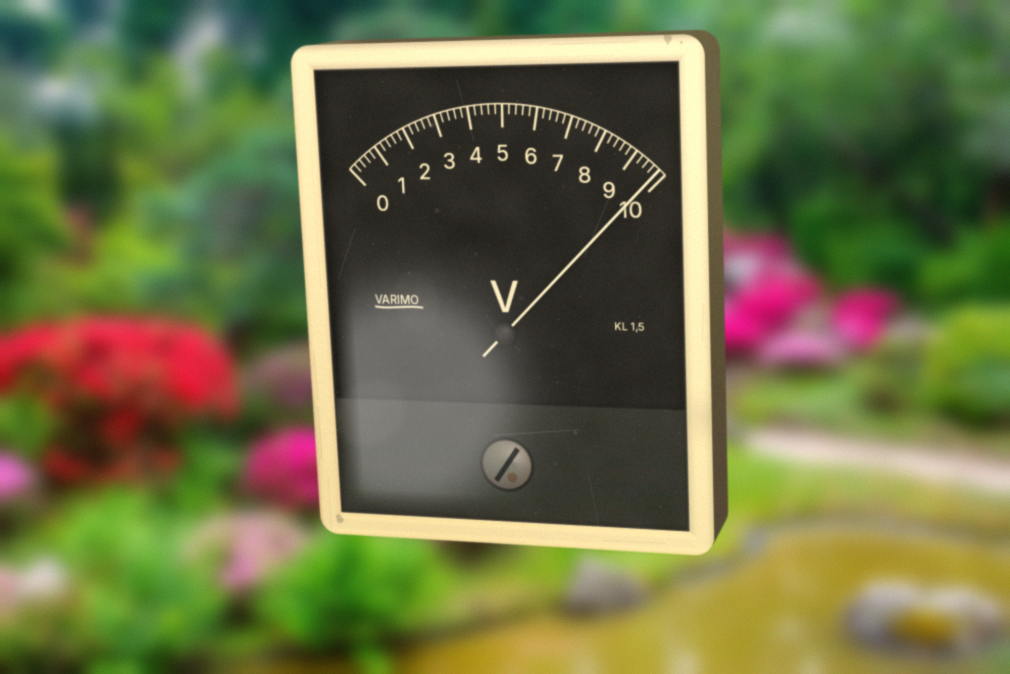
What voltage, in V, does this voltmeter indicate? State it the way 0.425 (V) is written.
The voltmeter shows 9.8 (V)
